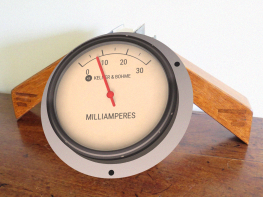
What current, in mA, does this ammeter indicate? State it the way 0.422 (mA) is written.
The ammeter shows 7.5 (mA)
